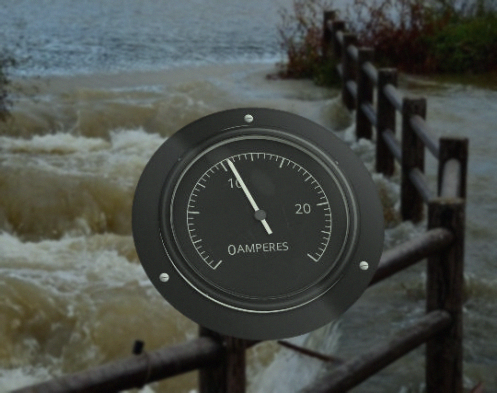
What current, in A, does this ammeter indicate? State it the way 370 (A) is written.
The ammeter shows 10.5 (A)
